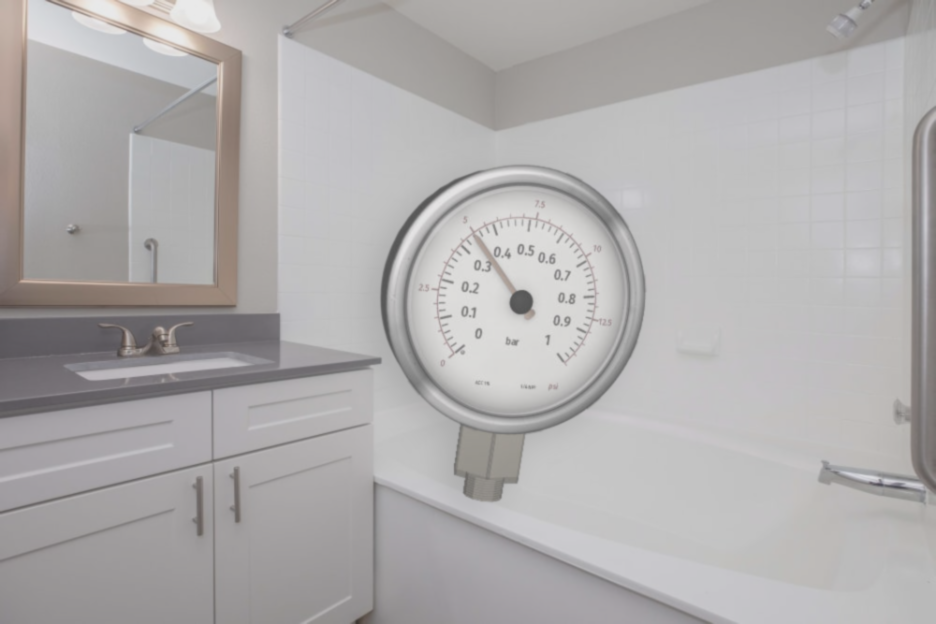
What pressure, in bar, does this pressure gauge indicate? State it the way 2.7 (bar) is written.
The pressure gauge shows 0.34 (bar)
